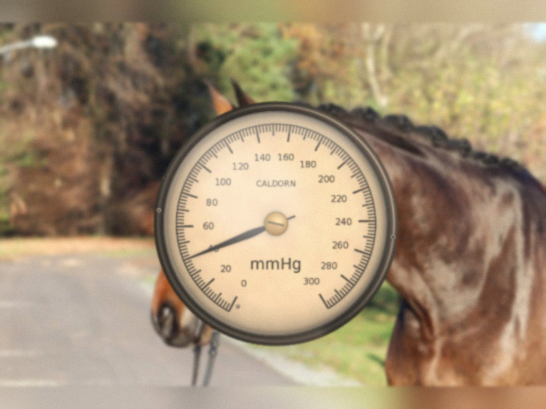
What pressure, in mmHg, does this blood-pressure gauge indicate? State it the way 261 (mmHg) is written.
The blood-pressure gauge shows 40 (mmHg)
